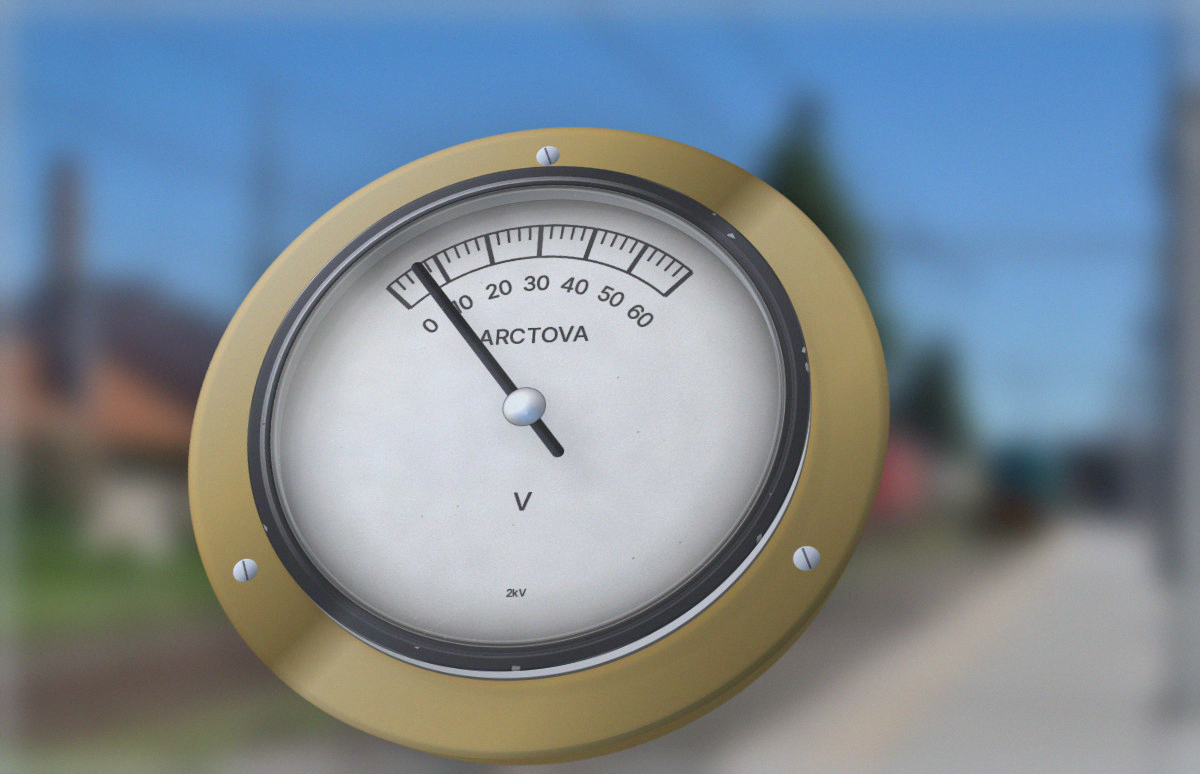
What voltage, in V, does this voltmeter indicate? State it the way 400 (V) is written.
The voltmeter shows 6 (V)
